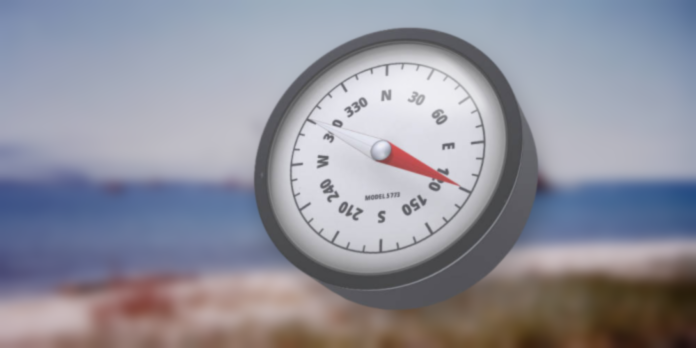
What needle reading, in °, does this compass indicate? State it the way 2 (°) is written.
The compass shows 120 (°)
